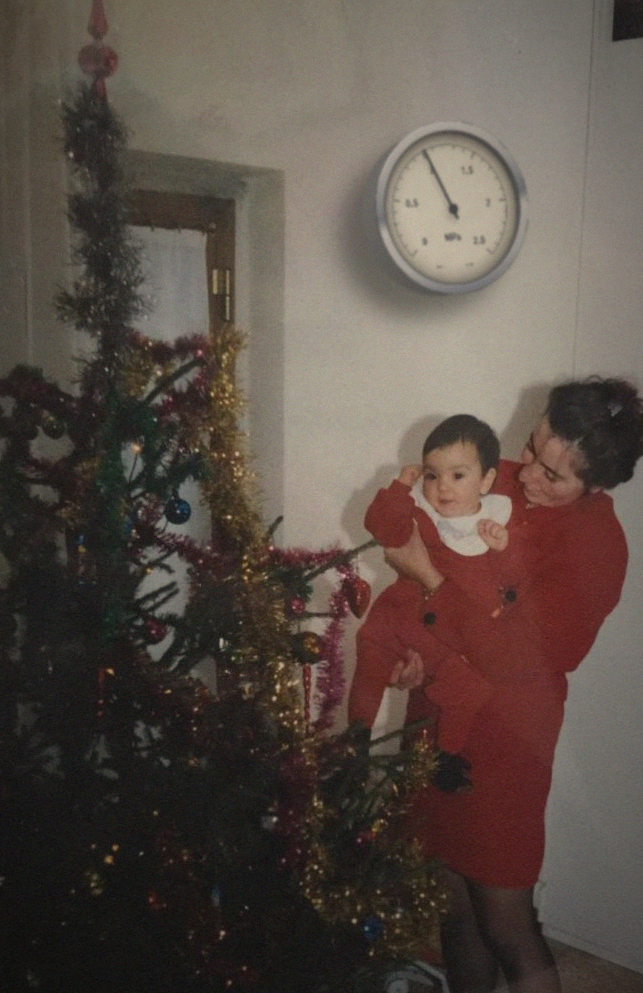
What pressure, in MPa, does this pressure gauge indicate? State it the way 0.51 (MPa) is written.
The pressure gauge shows 1 (MPa)
